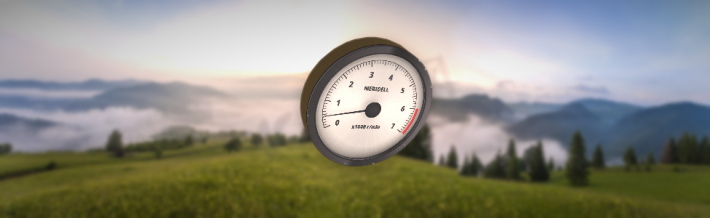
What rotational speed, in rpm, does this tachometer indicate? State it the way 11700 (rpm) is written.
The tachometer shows 500 (rpm)
